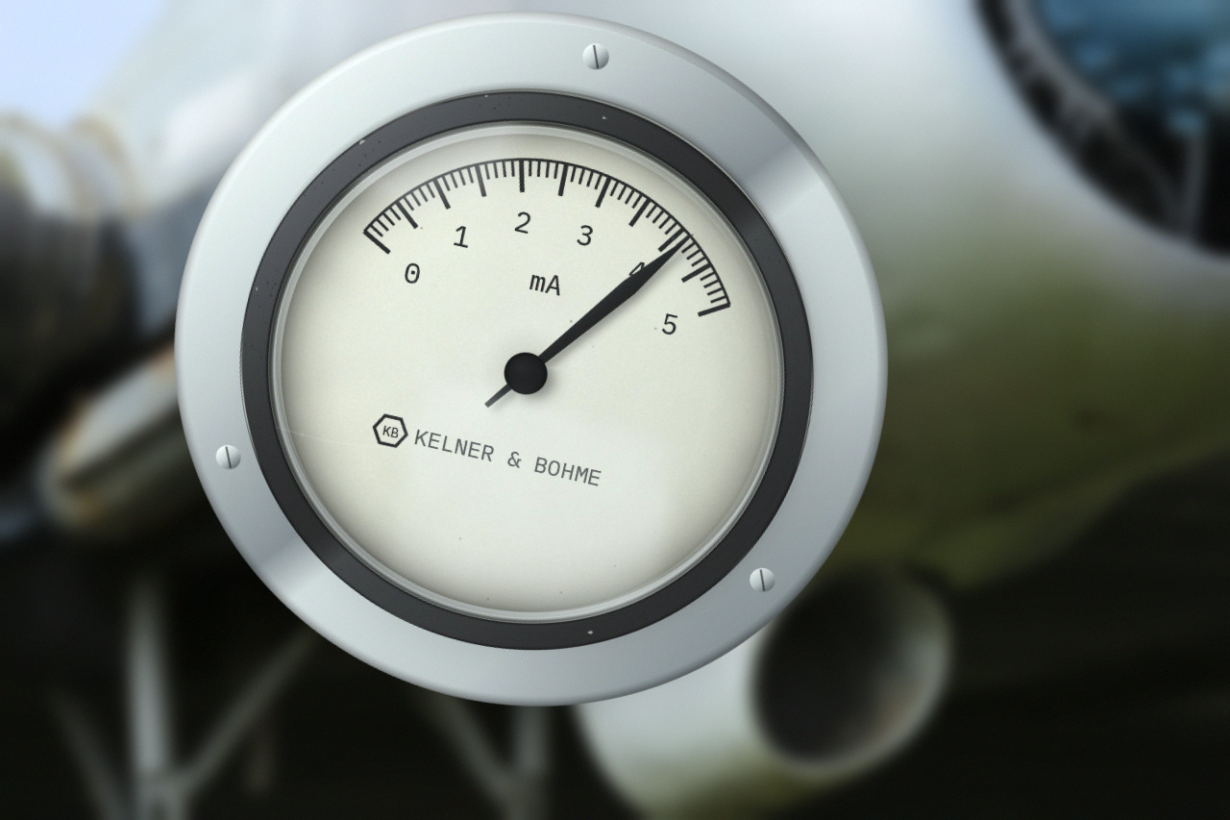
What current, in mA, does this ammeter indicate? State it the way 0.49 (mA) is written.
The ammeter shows 4.1 (mA)
